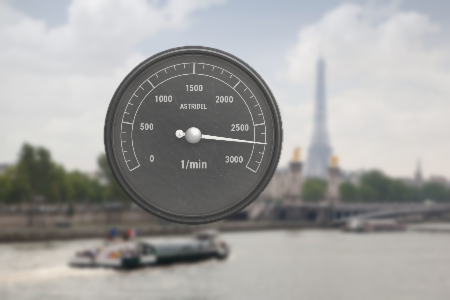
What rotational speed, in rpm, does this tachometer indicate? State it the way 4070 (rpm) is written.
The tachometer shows 2700 (rpm)
